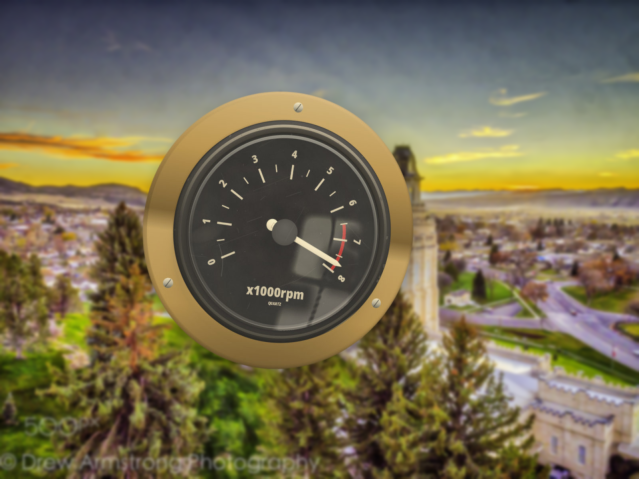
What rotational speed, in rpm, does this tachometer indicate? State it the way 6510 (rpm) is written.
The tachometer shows 7750 (rpm)
